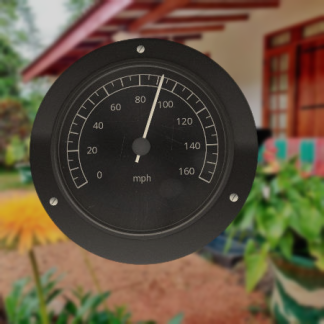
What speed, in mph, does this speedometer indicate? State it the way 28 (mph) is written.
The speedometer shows 92.5 (mph)
